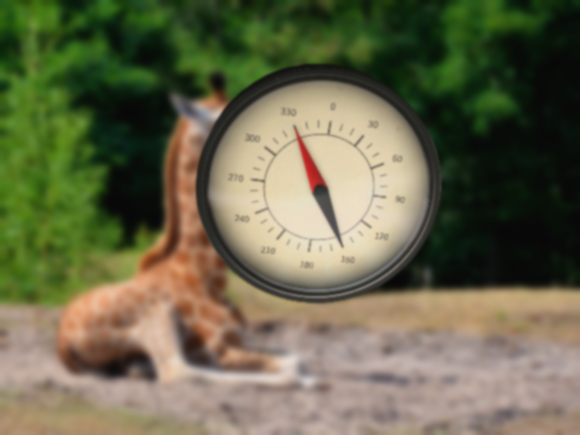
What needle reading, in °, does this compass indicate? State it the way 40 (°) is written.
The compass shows 330 (°)
